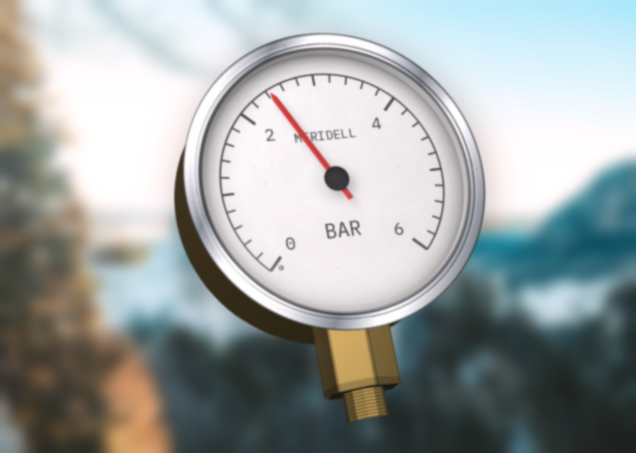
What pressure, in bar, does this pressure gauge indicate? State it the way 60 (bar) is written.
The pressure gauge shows 2.4 (bar)
